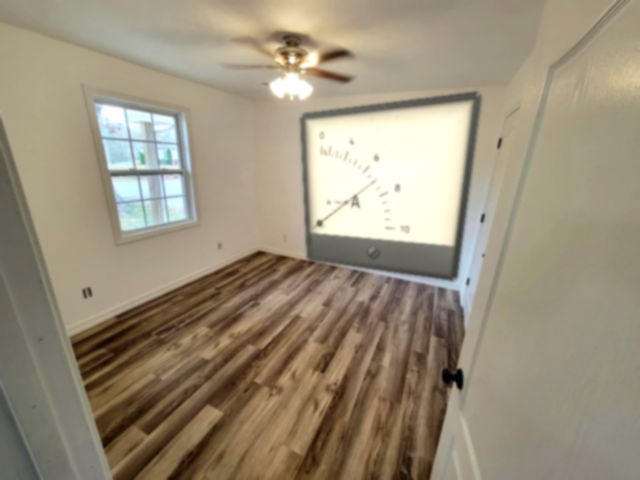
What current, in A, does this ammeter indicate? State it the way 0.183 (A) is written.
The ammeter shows 7 (A)
